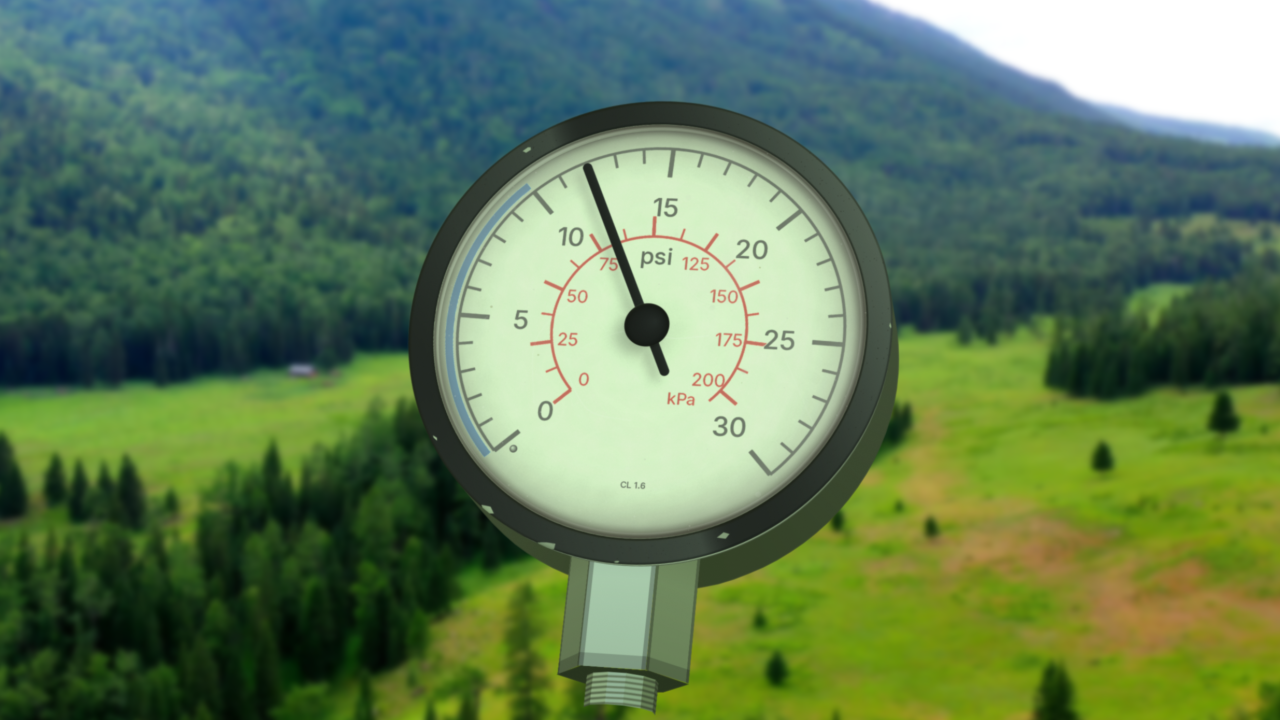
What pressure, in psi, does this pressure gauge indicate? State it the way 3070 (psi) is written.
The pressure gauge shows 12 (psi)
